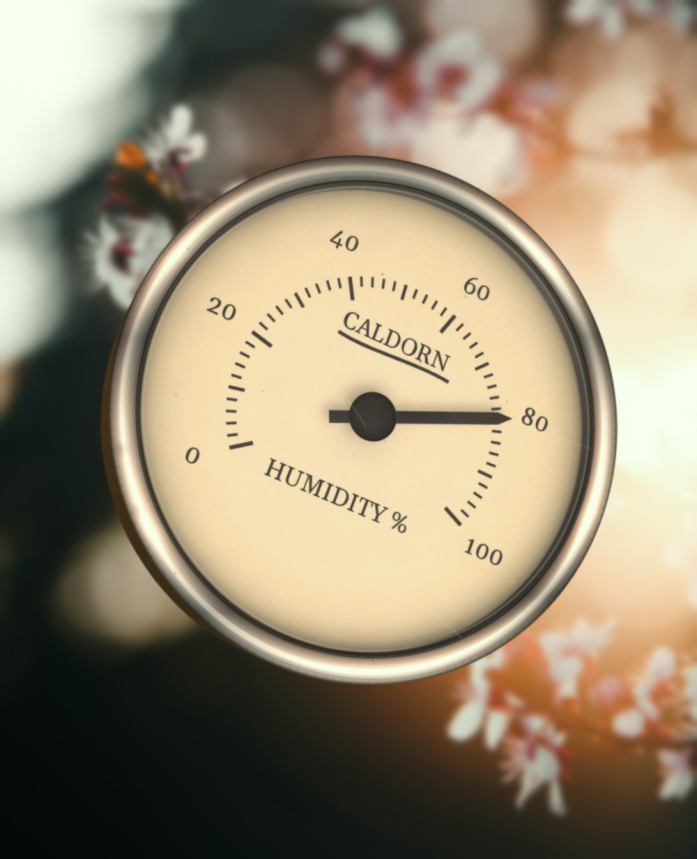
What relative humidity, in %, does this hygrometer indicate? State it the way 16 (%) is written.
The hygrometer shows 80 (%)
